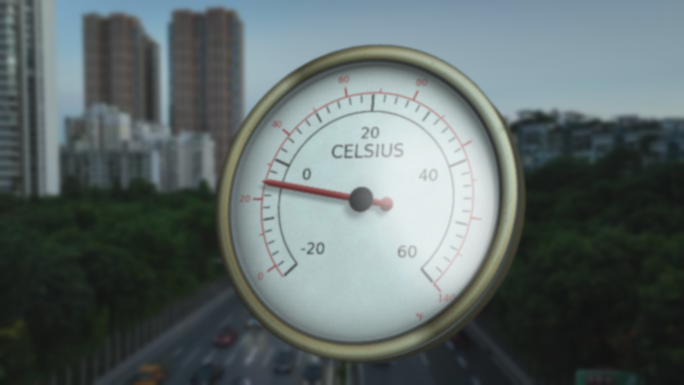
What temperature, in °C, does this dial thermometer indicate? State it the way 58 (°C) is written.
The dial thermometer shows -4 (°C)
